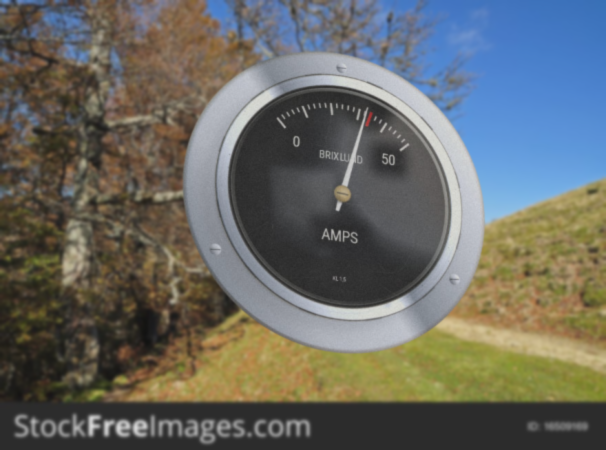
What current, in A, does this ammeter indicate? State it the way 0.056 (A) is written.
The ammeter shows 32 (A)
